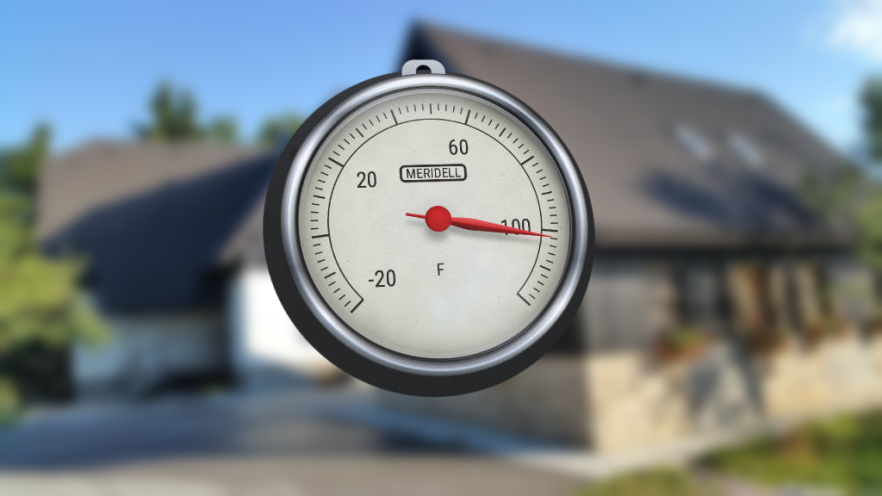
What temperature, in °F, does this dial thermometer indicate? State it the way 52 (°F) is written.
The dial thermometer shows 102 (°F)
